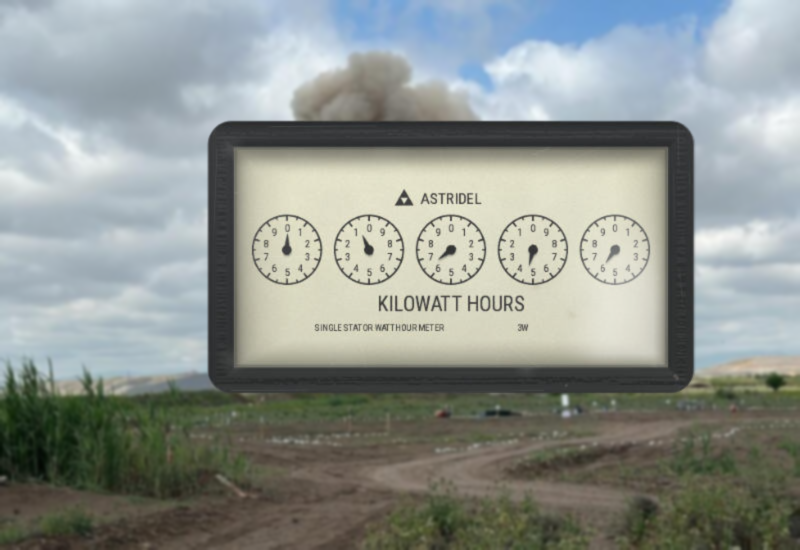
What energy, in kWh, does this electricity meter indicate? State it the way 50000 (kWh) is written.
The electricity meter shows 646 (kWh)
